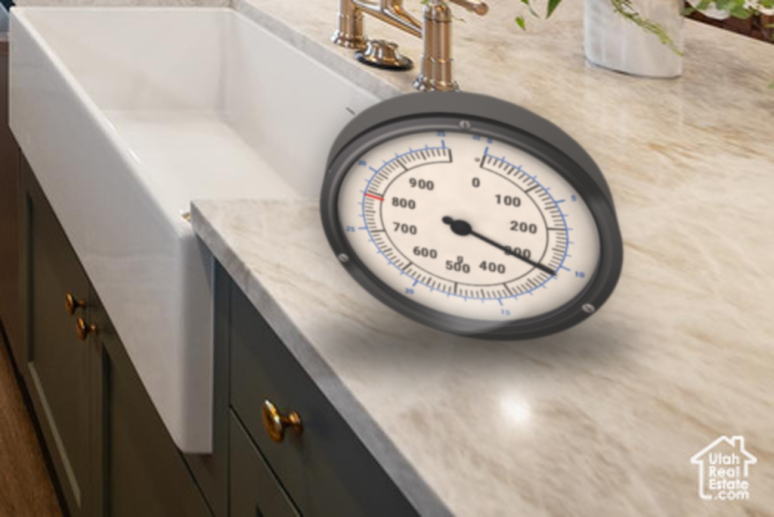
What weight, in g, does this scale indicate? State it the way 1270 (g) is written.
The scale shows 300 (g)
